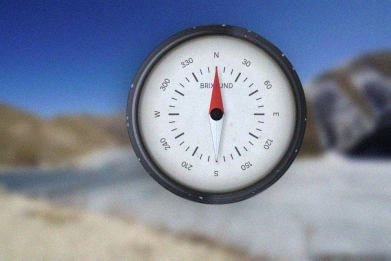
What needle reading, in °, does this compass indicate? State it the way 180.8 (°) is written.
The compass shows 0 (°)
